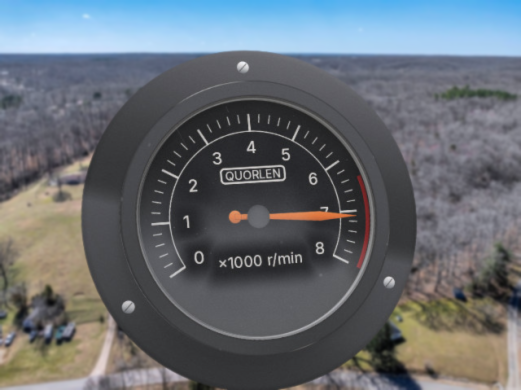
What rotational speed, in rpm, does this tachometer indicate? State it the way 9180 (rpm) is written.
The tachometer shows 7100 (rpm)
